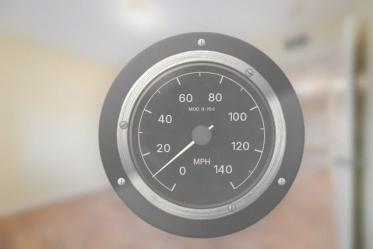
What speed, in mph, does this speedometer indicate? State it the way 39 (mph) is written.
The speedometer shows 10 (mph)
